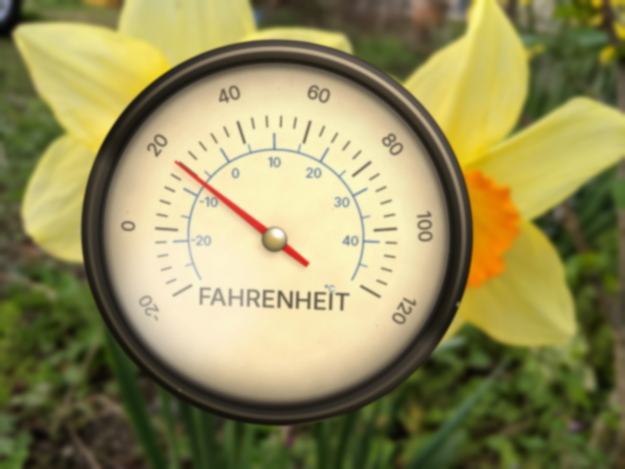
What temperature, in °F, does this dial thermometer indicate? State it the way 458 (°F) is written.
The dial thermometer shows 20 (°F)
